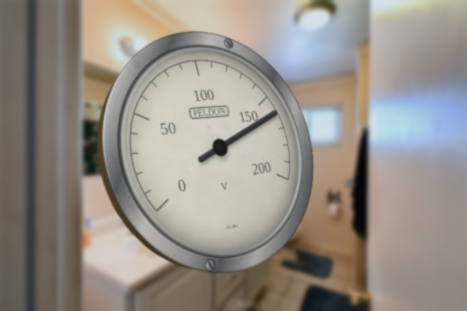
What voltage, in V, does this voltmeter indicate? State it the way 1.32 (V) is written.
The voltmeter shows 160 (V)
